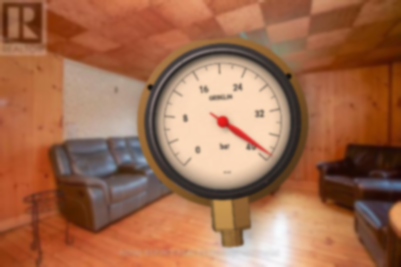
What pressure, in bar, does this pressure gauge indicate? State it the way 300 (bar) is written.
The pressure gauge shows 39 (bar)
